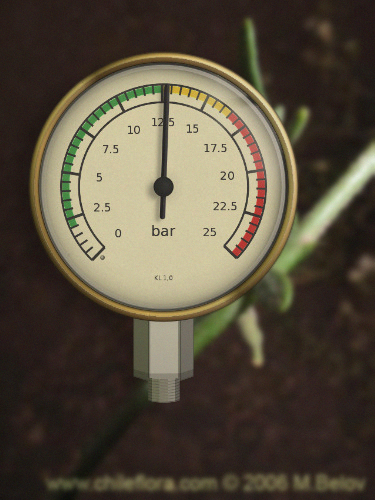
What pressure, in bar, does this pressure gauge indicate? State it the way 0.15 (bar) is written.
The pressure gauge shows 12.75 (bar)
